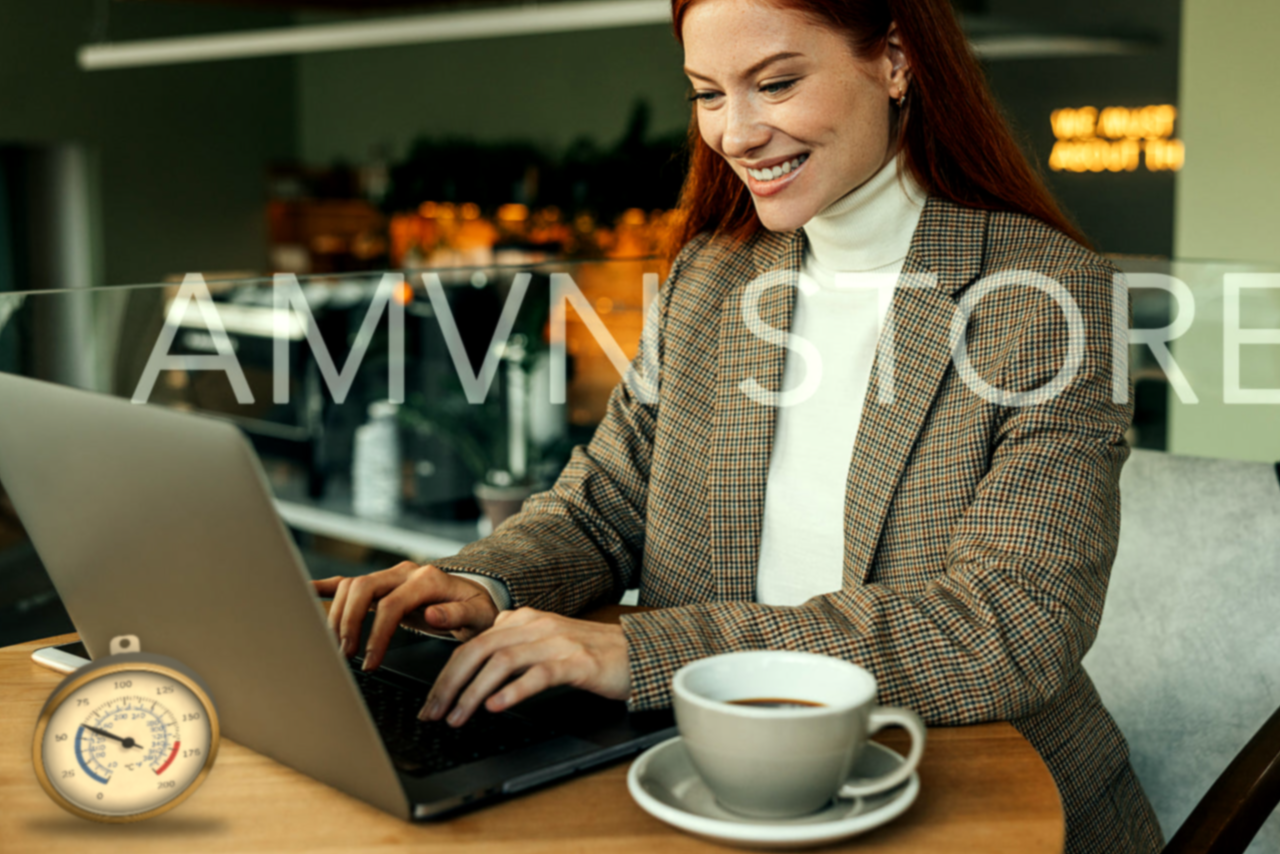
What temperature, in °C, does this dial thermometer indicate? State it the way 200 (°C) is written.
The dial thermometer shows 62.5 (°C)
